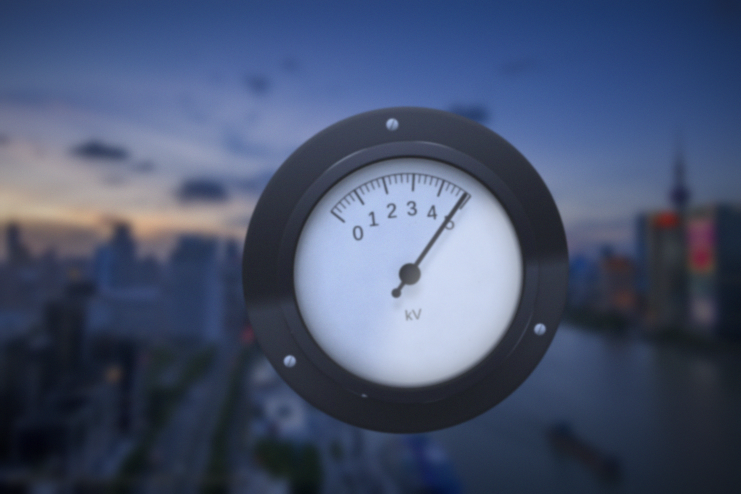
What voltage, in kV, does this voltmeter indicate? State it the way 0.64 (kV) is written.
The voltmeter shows 4.8 (kV)
